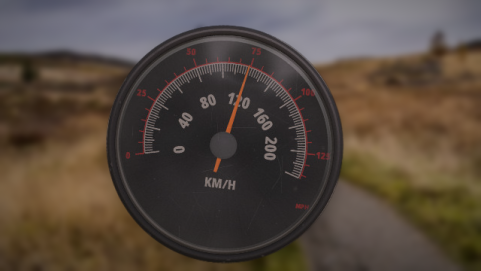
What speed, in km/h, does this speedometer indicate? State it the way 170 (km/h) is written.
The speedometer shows 120 (km/h)
